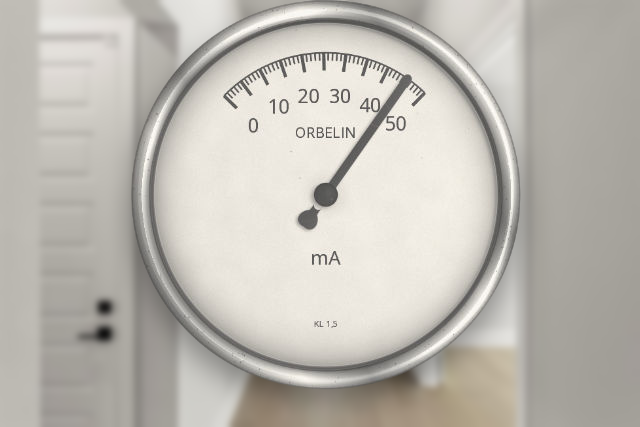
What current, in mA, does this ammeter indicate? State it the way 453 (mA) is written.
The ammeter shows 45 (mA)
